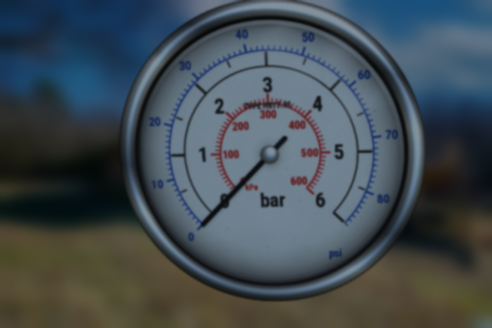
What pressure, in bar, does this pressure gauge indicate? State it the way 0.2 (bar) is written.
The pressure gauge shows 0 (bar)
